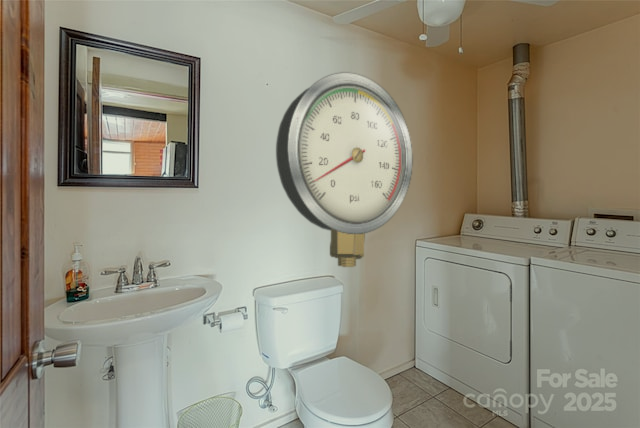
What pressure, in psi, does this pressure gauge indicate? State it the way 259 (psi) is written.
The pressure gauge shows 10 (psi)
